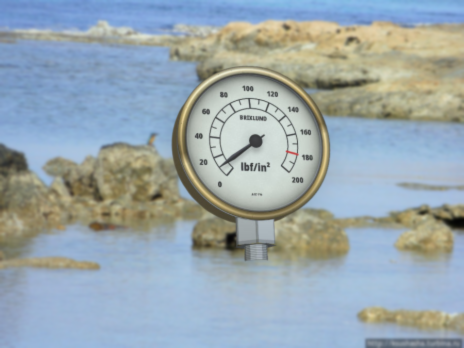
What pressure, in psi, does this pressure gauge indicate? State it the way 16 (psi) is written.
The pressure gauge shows 10 (psi)
